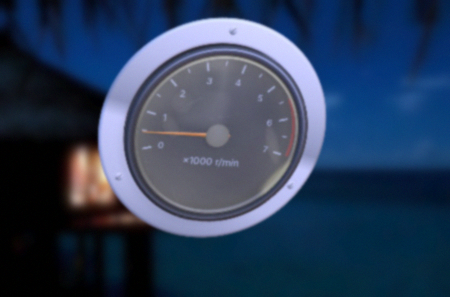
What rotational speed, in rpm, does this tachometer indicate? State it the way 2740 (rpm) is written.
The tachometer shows 500 (rpm)
